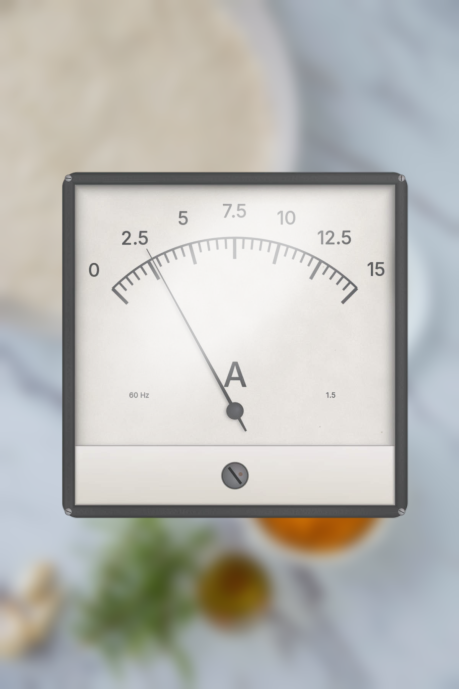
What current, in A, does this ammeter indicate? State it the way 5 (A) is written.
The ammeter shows 2.75 (A)
